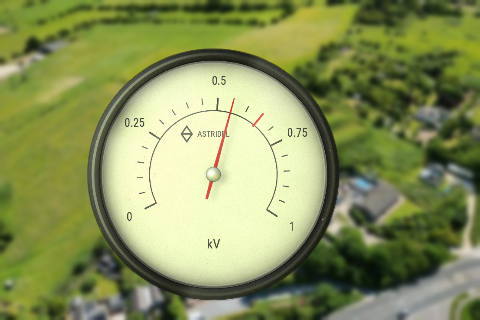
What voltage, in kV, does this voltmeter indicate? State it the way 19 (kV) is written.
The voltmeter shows 0.55 (kV)
